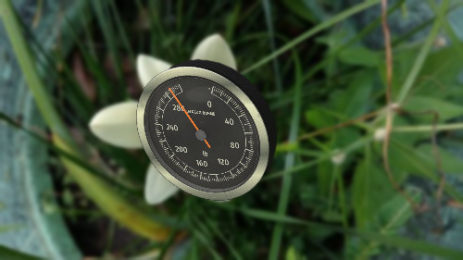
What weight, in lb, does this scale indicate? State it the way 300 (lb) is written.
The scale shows 290 (lb)
